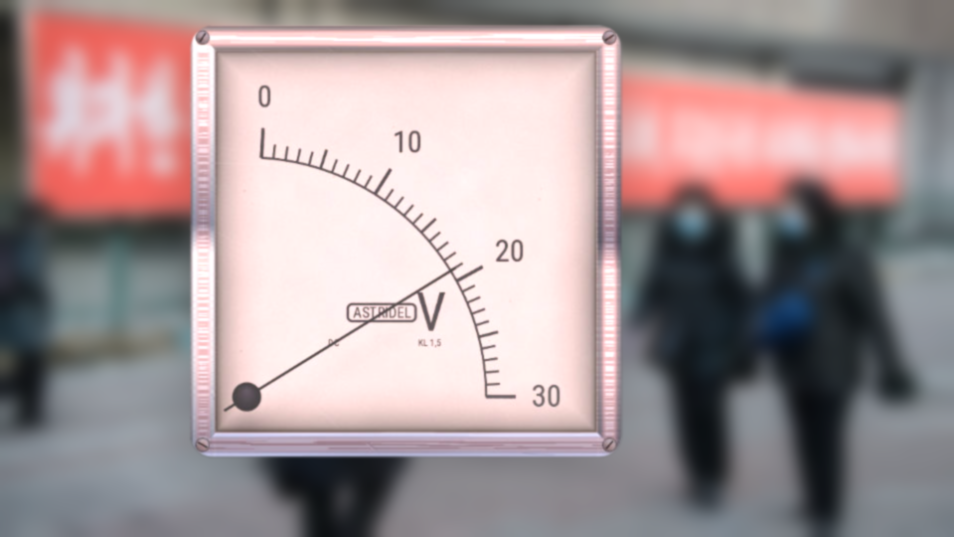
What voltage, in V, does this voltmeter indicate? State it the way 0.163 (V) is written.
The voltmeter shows 19 (V)
